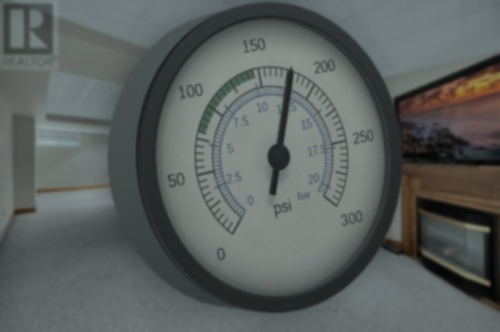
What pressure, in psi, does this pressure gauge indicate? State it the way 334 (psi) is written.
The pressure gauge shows 175 (psi)
